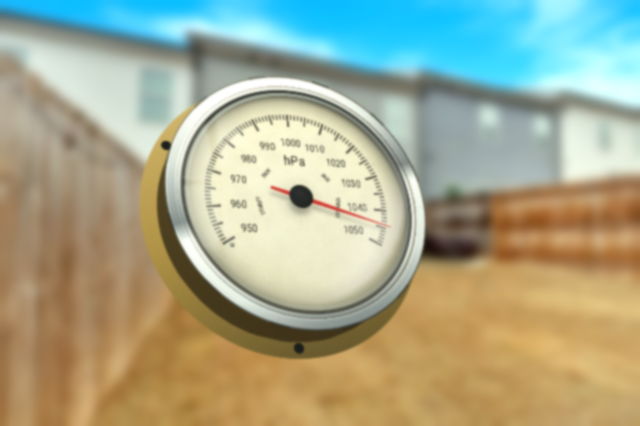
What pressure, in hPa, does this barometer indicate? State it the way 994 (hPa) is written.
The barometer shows 1045 (hPa)
